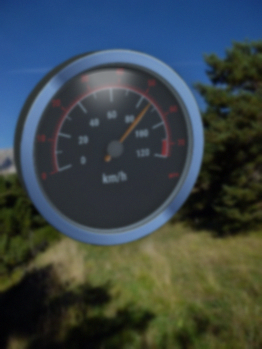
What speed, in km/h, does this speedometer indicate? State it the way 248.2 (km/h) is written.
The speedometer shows 85 (km/h)
